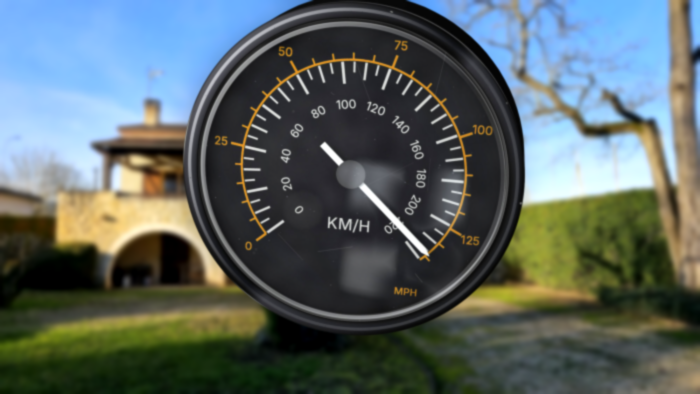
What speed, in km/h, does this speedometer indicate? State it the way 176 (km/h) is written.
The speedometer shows 215 (km/h)
